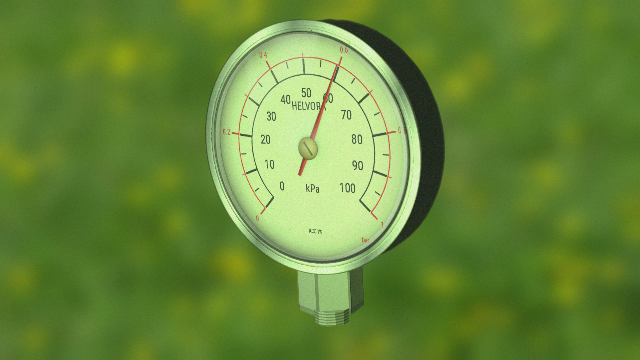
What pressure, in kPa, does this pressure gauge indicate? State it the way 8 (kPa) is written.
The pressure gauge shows 60 (kPa)
